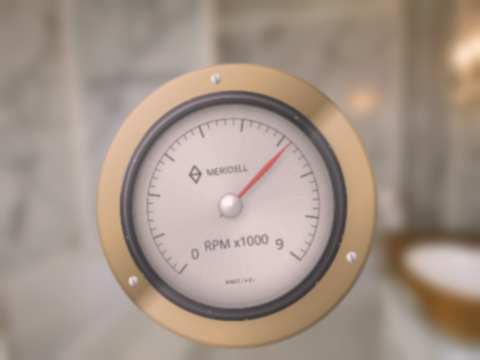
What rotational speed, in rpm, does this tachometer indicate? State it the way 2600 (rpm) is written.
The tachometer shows 6200 (rpm)
